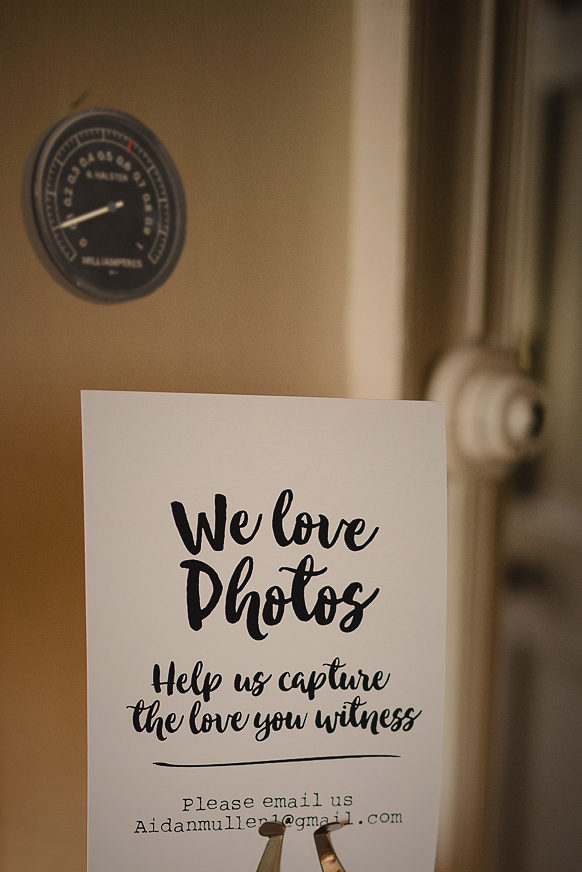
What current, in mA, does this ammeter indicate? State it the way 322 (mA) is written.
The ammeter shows 0.1 (mA)
